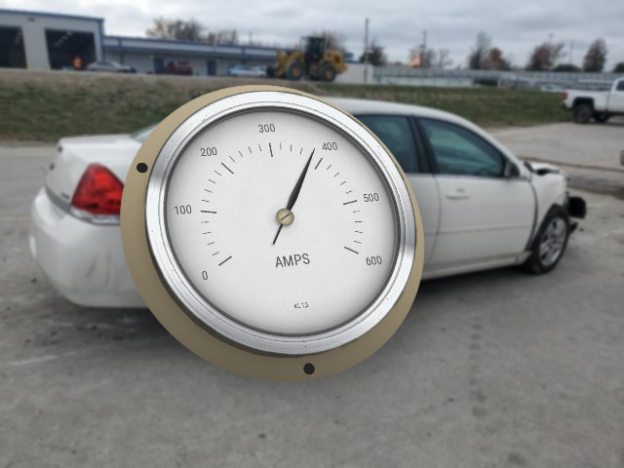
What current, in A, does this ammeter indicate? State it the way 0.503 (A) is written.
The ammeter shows 380 (A)
